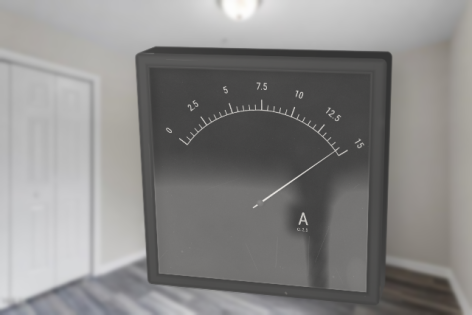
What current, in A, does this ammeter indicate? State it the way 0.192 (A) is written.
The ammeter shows 14.5 (A)
